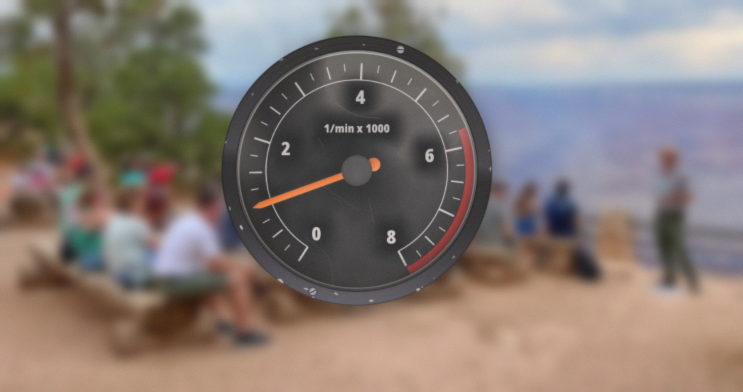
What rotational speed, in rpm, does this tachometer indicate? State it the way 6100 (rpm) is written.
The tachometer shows 1000 (rpm)
